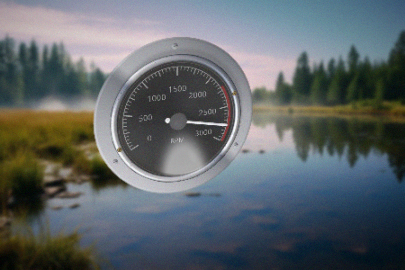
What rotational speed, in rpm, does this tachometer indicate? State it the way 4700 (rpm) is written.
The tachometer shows 2750 (rpm)
